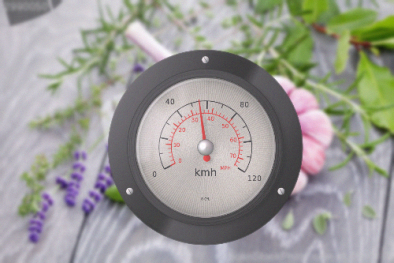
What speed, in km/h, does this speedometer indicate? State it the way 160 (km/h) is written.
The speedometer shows 55 (km/h)
